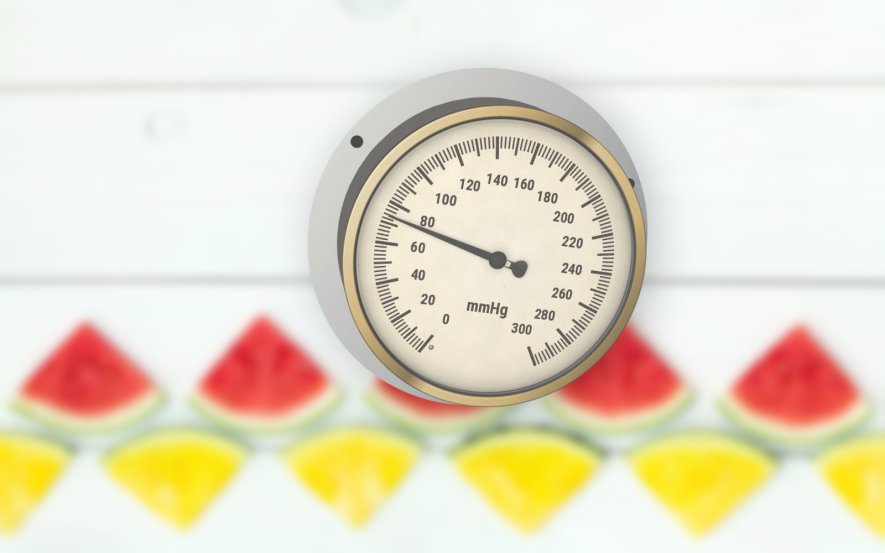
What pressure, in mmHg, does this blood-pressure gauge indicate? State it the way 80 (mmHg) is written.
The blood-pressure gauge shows 74 (mmHg)
